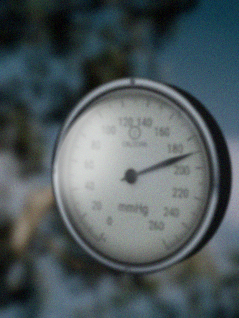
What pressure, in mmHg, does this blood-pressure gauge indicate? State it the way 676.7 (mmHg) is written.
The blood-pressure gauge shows 190 (mmHg)
